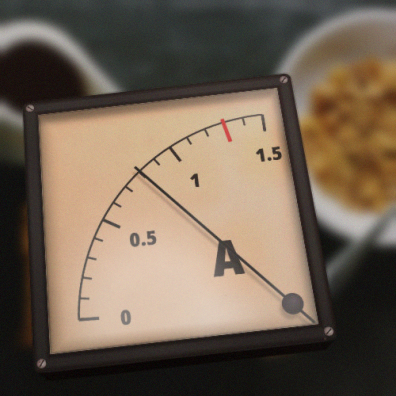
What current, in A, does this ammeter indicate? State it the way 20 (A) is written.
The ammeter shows 0.8 (A)
